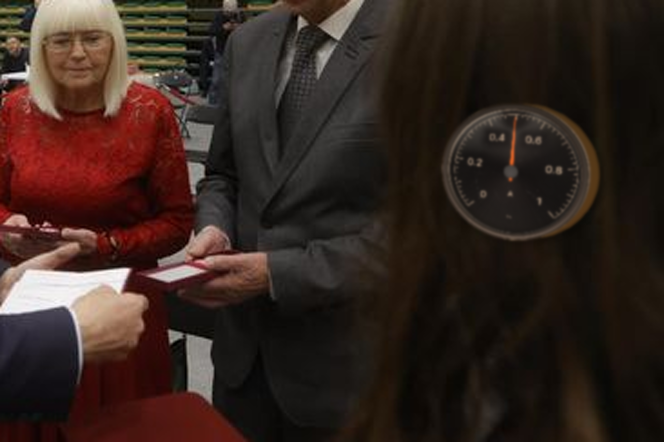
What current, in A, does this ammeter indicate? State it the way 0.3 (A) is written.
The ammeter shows 0.5 (A)
